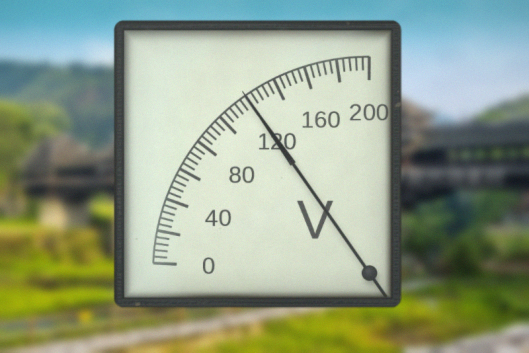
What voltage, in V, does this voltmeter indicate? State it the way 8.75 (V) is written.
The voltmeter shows 120 (V)
